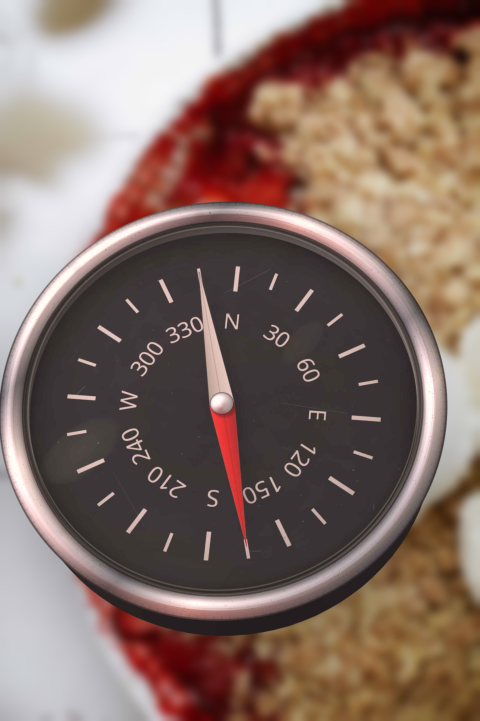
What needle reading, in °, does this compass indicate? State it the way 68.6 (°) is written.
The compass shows 165 (°)
